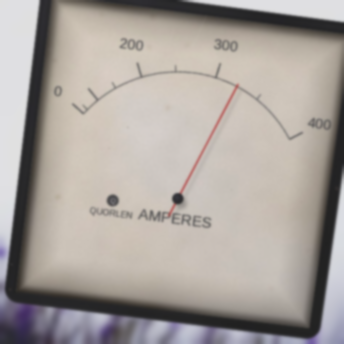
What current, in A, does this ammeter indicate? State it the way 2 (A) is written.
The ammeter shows 325 (A)
